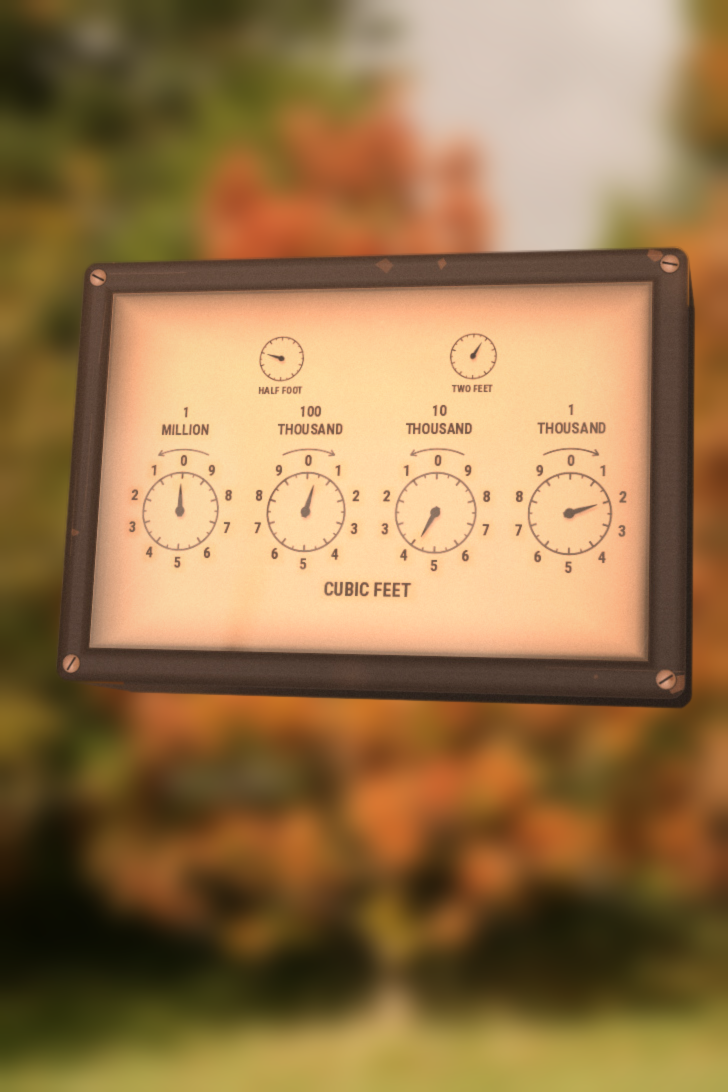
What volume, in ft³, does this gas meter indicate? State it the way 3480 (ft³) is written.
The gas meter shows 4200 (ft³)
